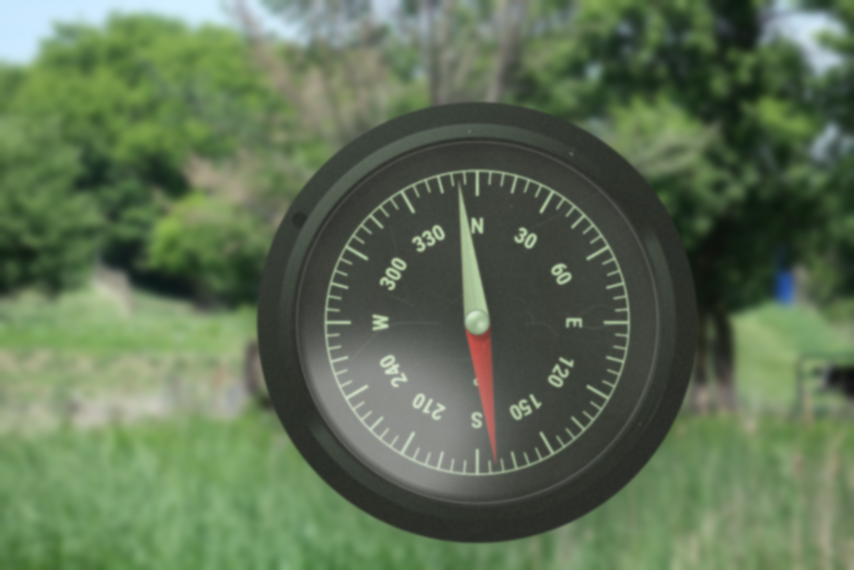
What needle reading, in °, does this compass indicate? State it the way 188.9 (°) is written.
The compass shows 172.5 (°)
